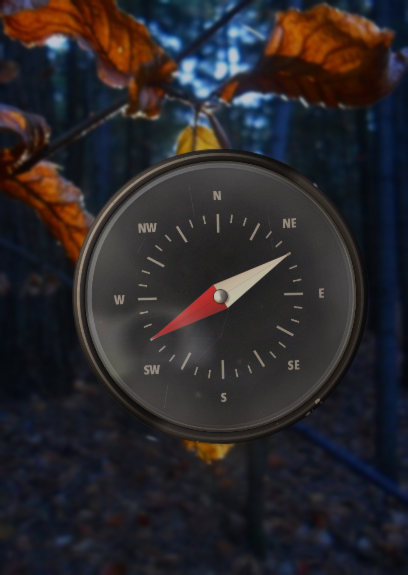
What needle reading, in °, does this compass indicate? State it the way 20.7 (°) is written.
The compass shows 240 (°)
